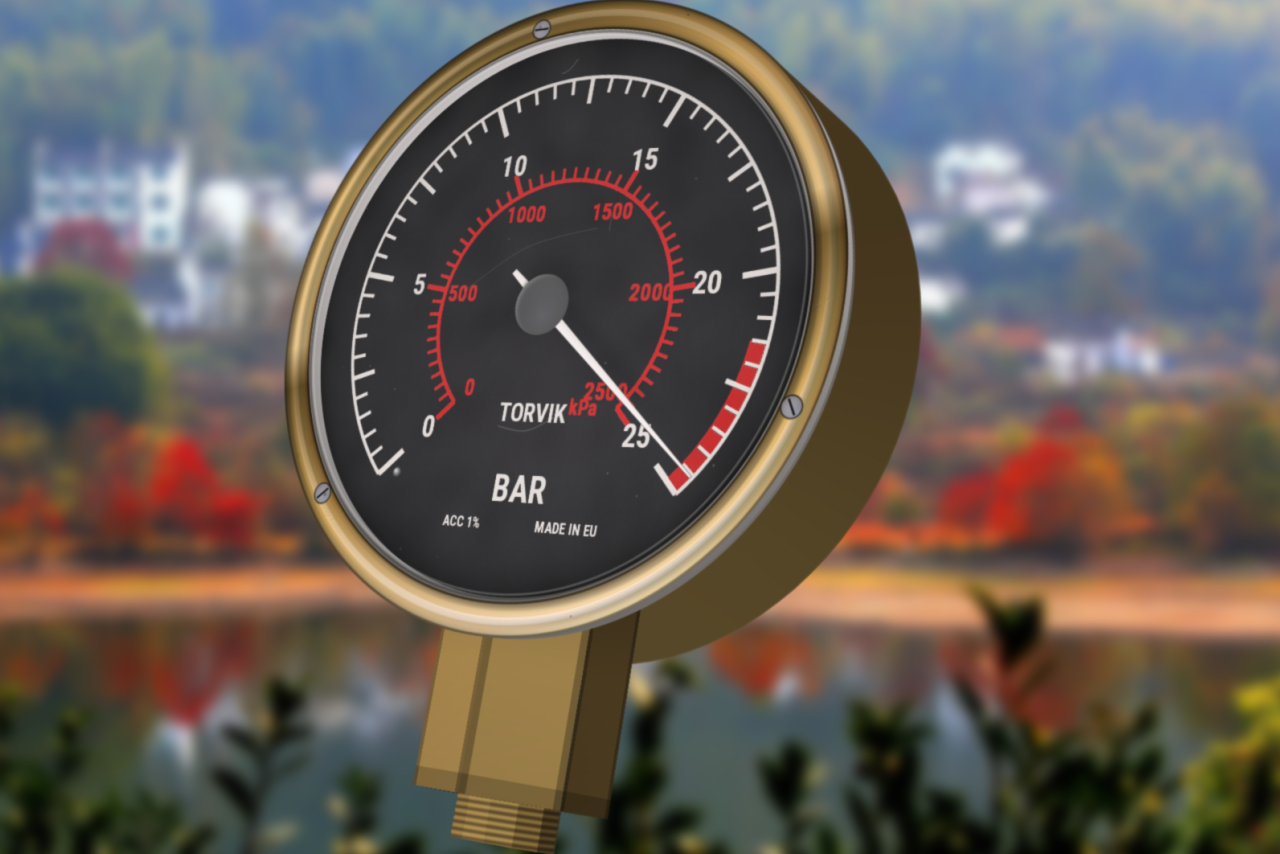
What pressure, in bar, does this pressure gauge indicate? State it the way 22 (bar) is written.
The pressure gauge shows 24.5 (bar)
